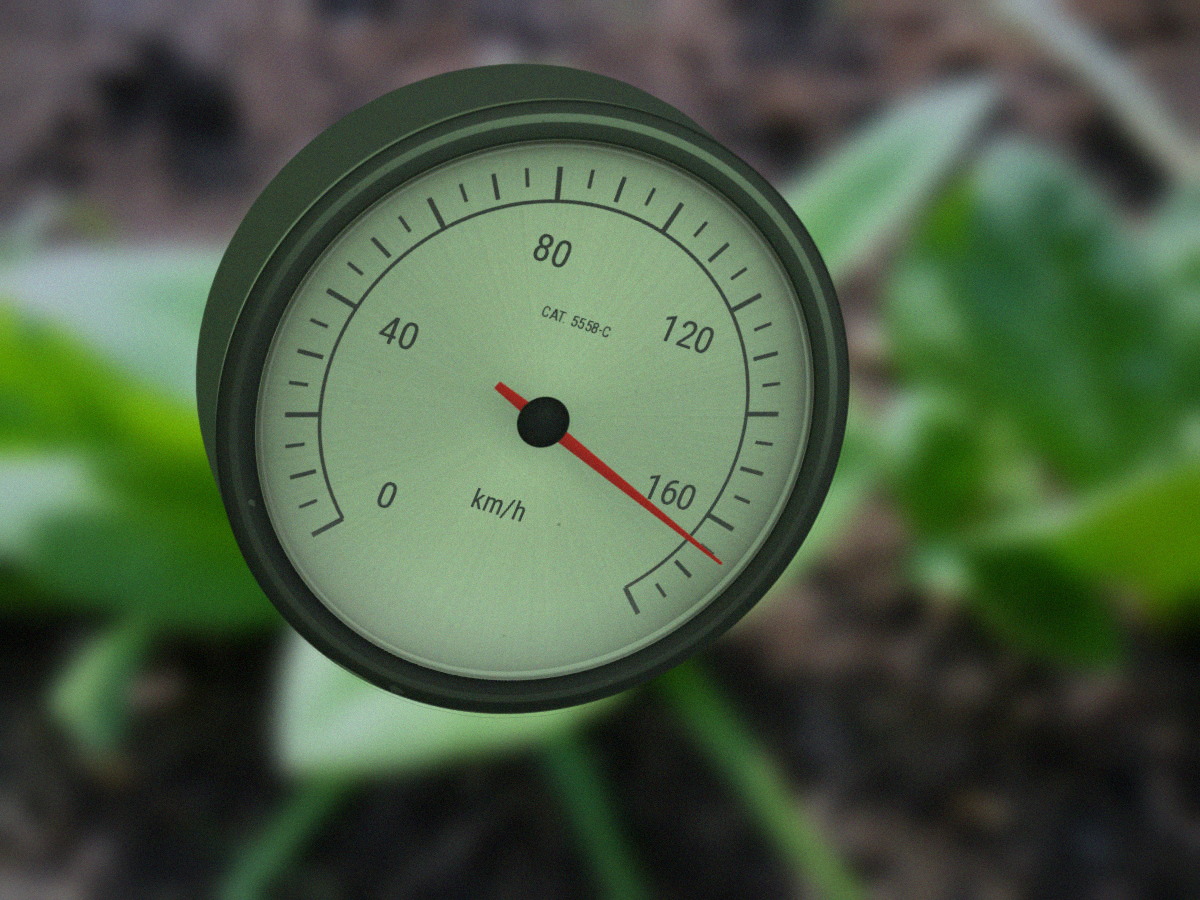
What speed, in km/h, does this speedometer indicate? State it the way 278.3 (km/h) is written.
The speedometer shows 165 (km/h)
